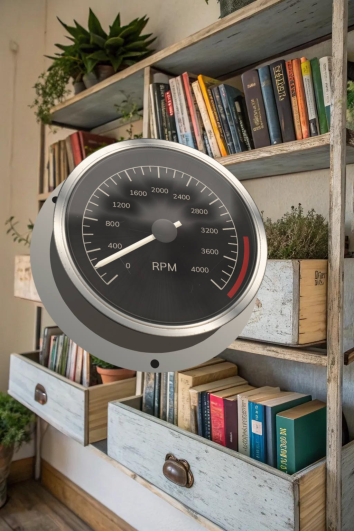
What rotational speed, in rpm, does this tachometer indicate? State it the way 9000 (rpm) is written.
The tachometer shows 200 (rpm)
